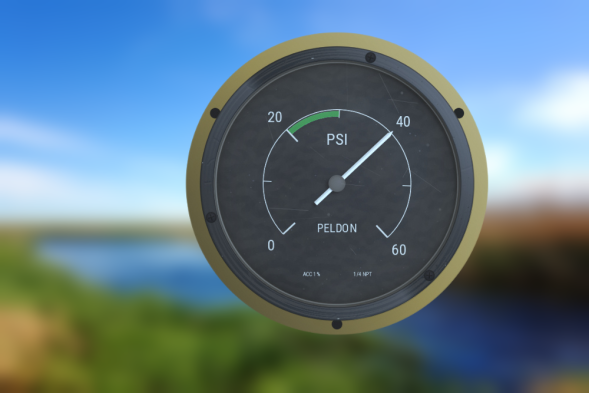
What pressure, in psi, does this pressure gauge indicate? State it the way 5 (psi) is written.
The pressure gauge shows 40 (psi)
